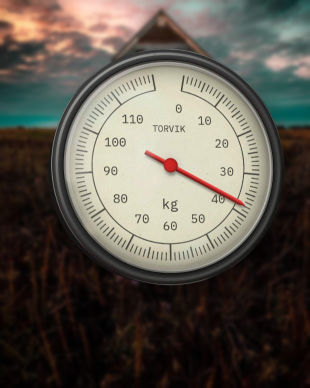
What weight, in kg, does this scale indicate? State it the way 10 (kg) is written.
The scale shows 38 (kg)
